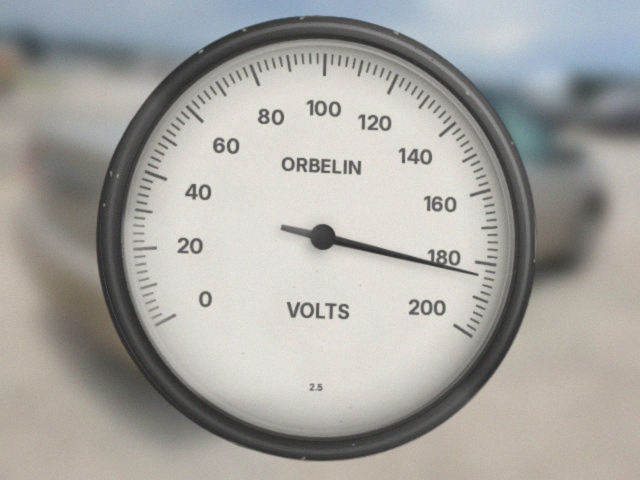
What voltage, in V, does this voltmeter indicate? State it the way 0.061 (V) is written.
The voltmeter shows 184 (V)
